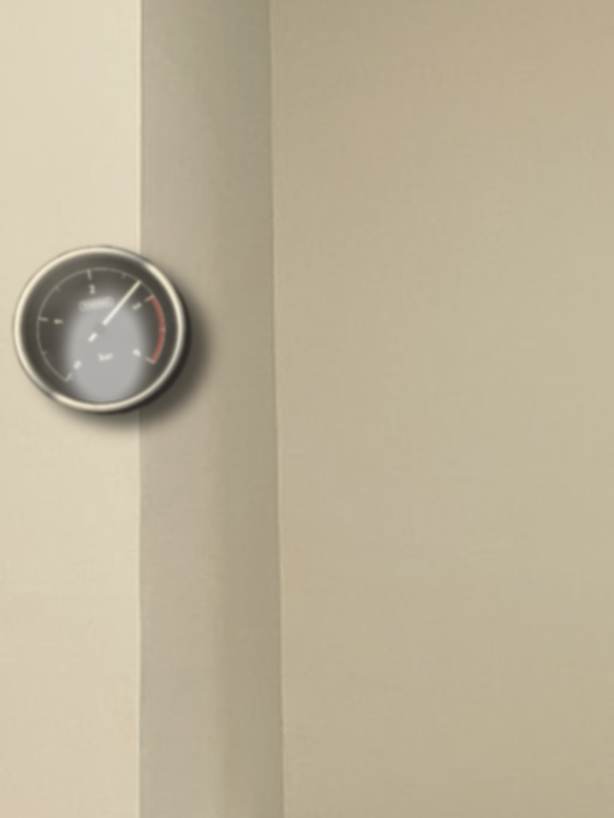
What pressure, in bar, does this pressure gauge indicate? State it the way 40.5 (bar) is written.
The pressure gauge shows 2.75 (bar)
